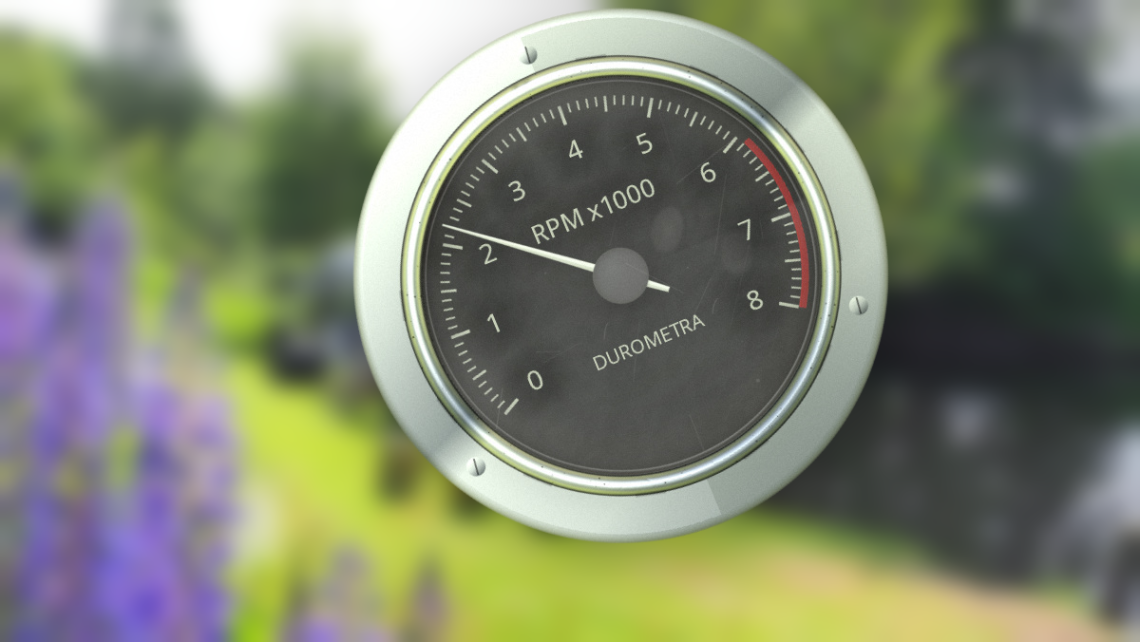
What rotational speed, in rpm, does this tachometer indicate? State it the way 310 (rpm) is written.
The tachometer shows 2200 (rpm)
